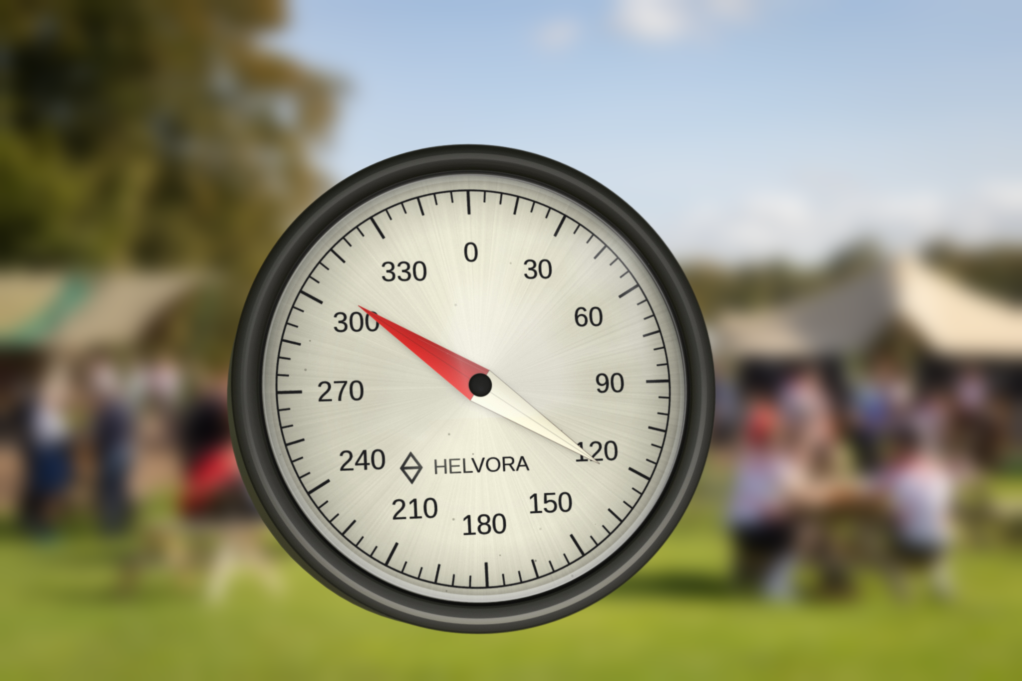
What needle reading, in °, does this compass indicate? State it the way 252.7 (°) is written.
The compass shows 305 (°)
